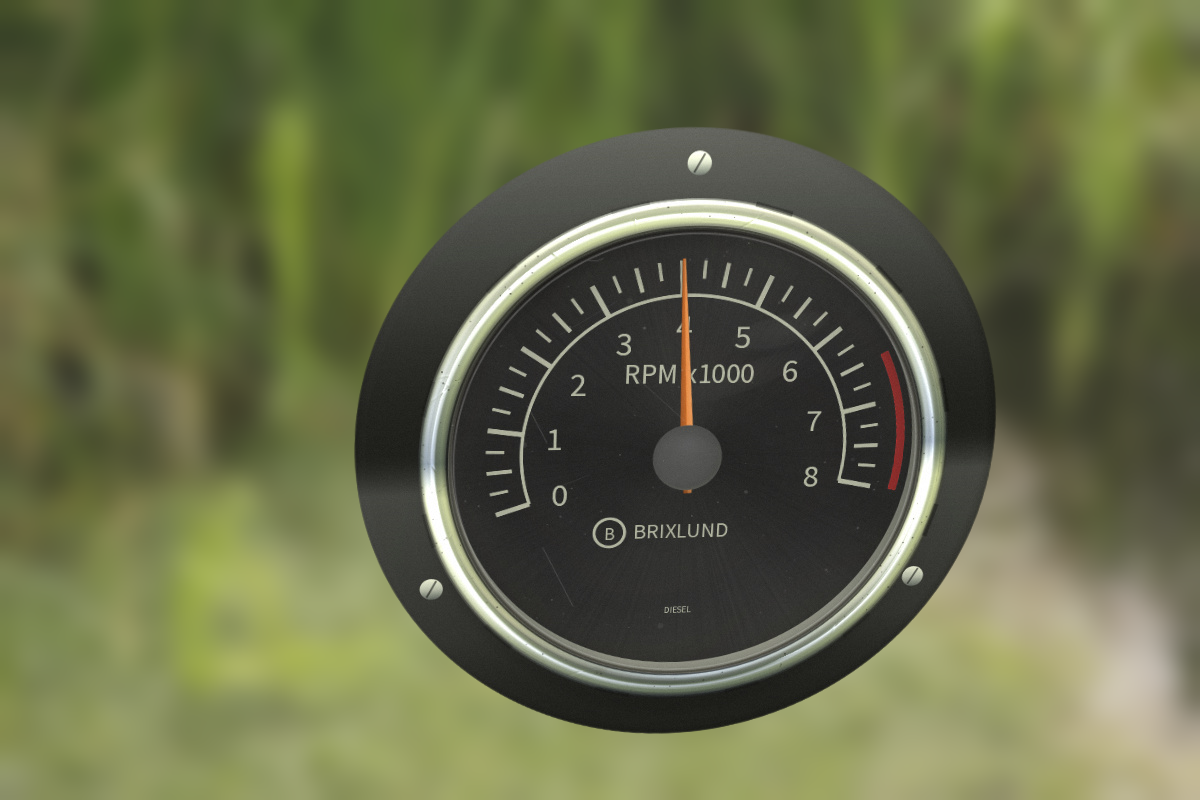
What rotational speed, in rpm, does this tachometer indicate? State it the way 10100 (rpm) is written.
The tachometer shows 4000 (rpm)
